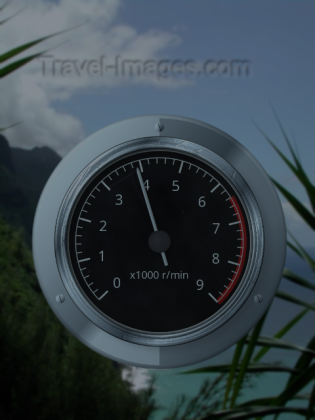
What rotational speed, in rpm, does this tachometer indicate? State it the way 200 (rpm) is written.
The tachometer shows 3900 (rpm)
